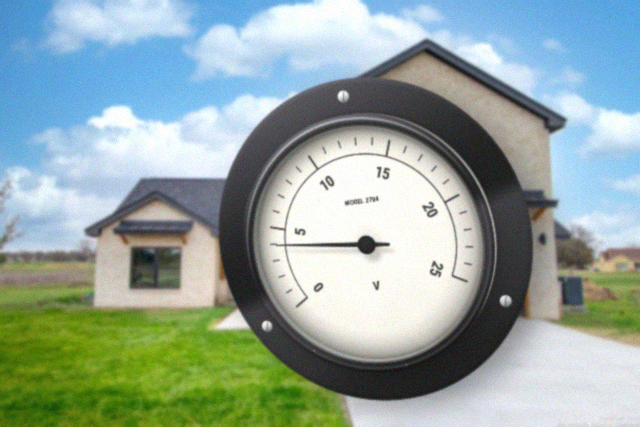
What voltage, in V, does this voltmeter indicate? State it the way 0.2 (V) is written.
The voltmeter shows 4 (V)
